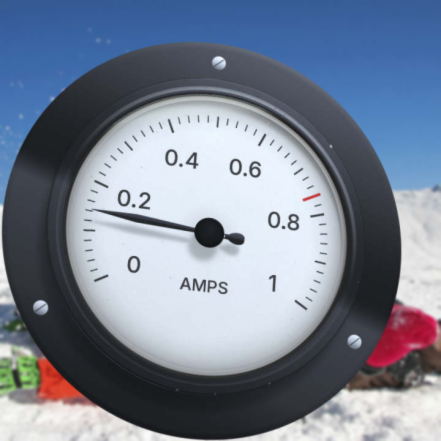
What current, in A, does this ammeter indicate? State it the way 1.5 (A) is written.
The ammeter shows 0.14 (A)
